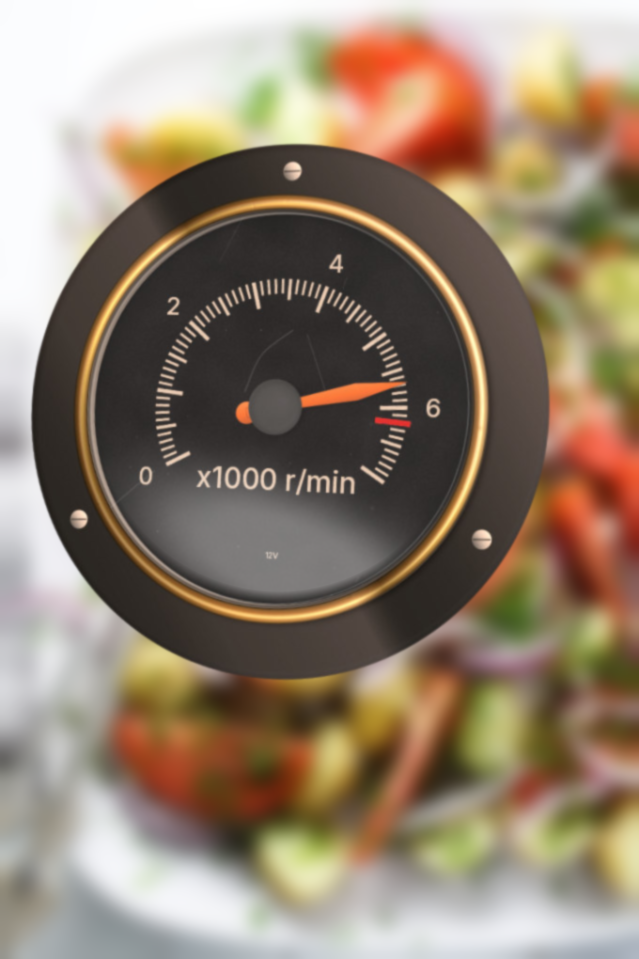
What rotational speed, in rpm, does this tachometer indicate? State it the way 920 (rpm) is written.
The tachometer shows 5700 (rpm)
